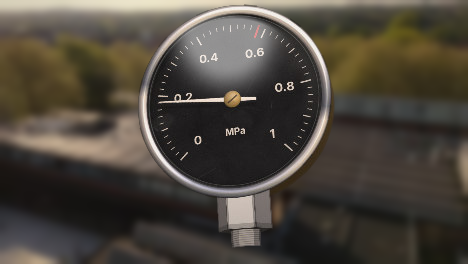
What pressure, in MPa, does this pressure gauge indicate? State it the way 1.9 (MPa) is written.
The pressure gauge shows 0.18 (MPa)
